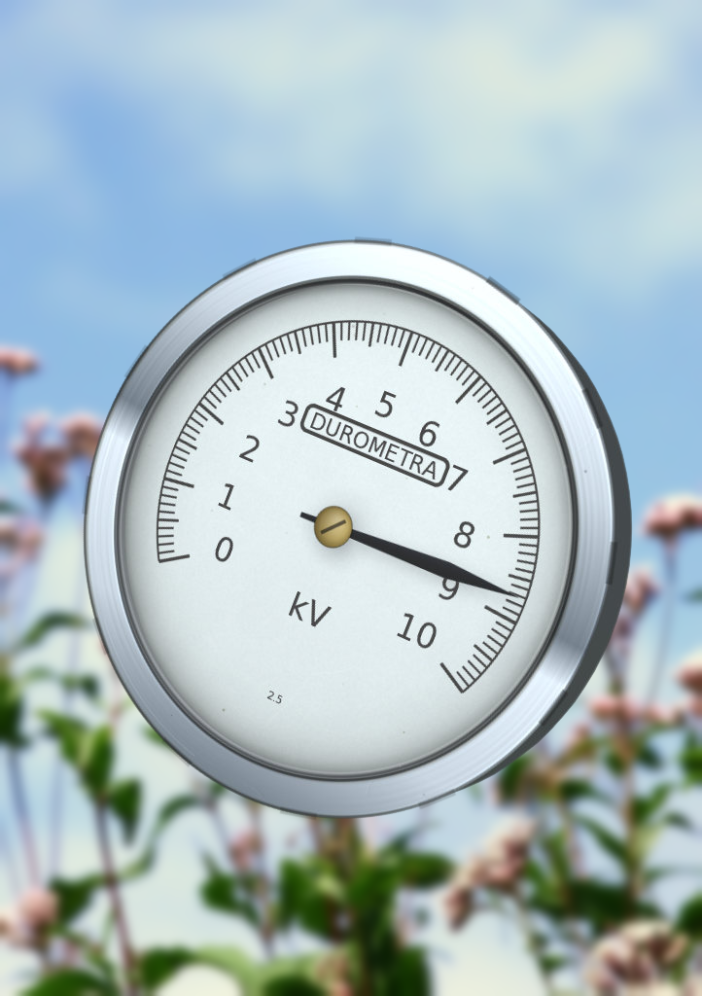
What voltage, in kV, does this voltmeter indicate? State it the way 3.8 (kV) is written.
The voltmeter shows 8.7 (kV)
